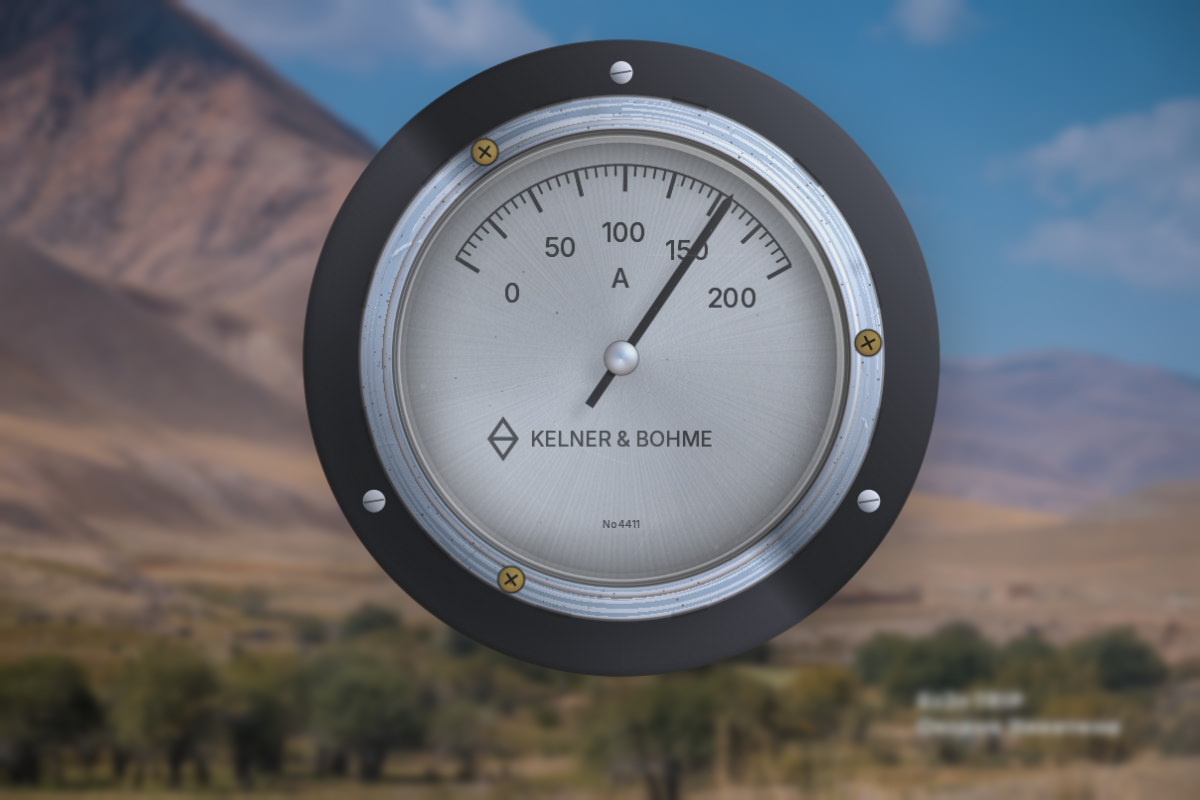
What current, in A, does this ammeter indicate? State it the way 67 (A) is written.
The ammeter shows 155 (A)
